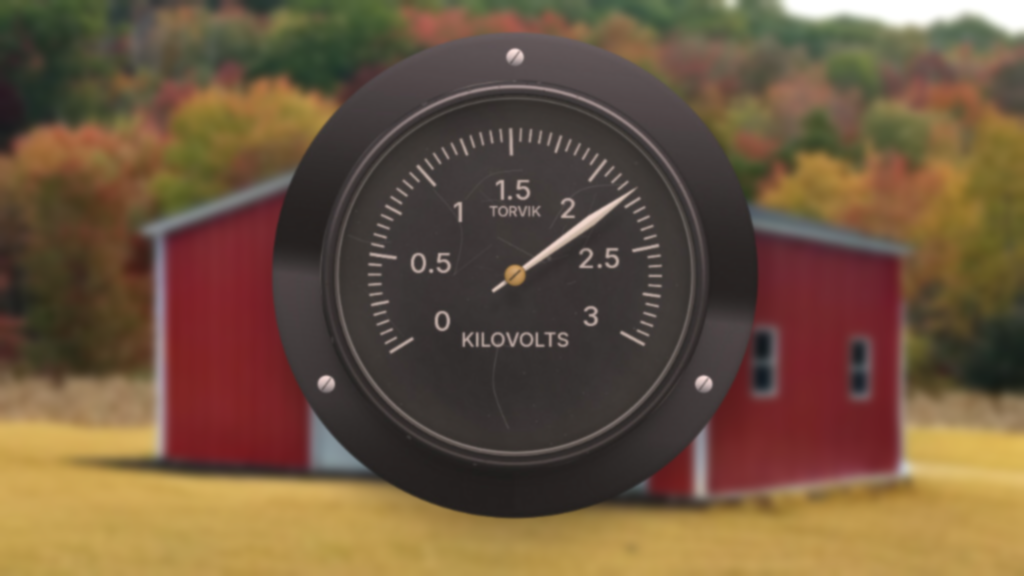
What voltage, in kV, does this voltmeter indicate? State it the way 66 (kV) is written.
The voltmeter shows 2.2 (kV)
